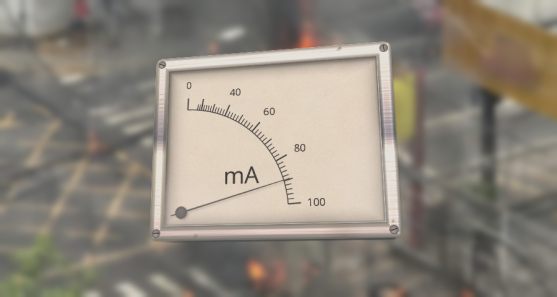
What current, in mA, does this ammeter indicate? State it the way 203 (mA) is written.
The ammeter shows 90 (mA)
